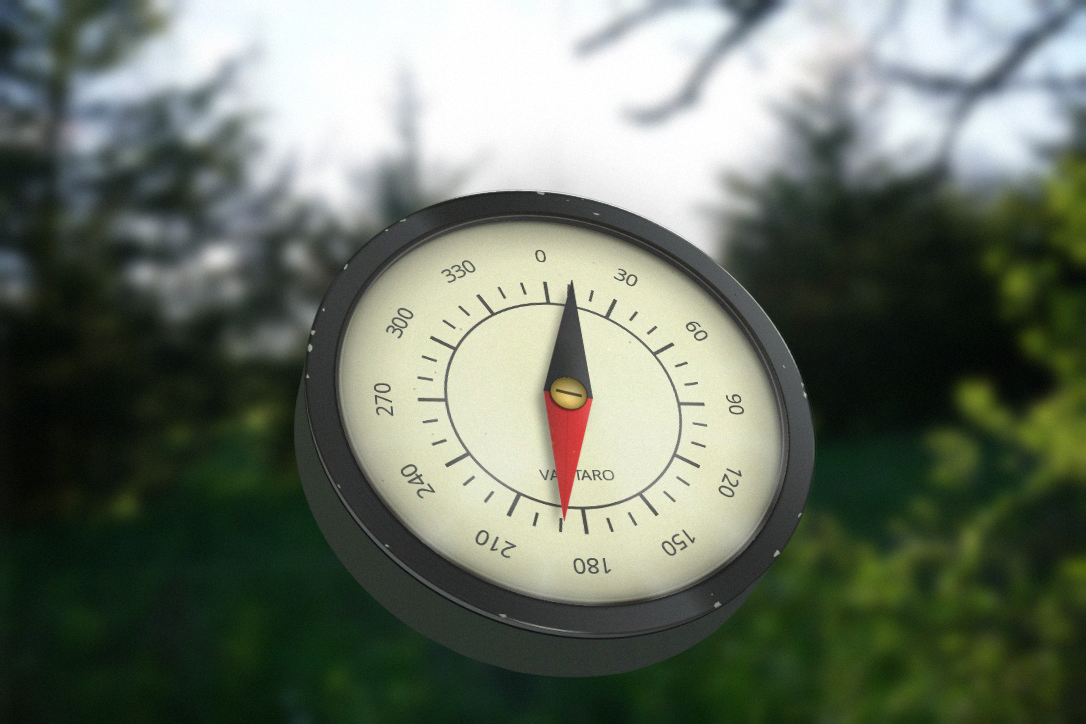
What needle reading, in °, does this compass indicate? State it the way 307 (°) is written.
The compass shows 190 (°)
